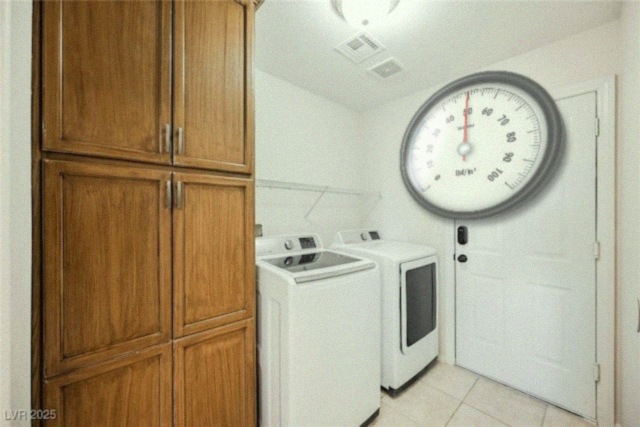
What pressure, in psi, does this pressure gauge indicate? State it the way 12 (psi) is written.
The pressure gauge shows 50 (psi)
